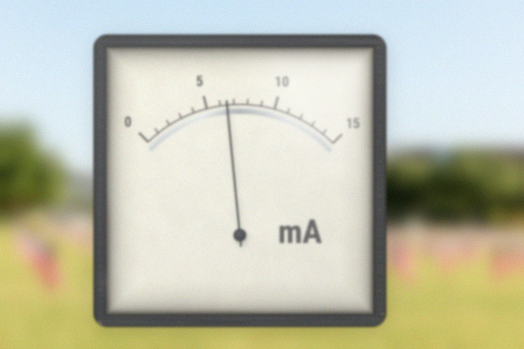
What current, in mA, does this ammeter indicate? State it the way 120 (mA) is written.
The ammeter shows 6.5 (mA)
